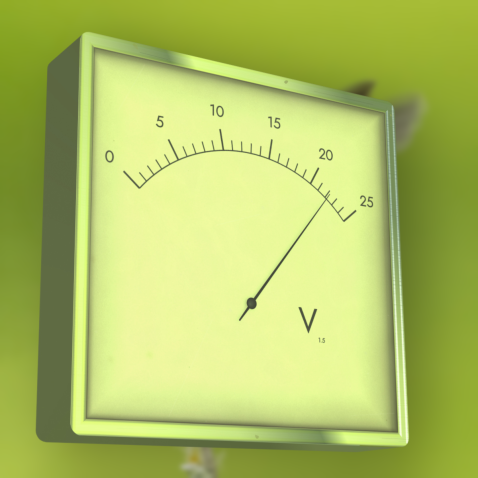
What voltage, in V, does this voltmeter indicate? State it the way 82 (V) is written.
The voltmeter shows 22 (V)
